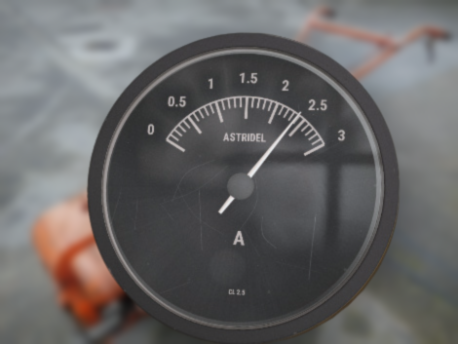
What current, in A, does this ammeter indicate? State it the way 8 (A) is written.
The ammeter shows 2.4 (A)
